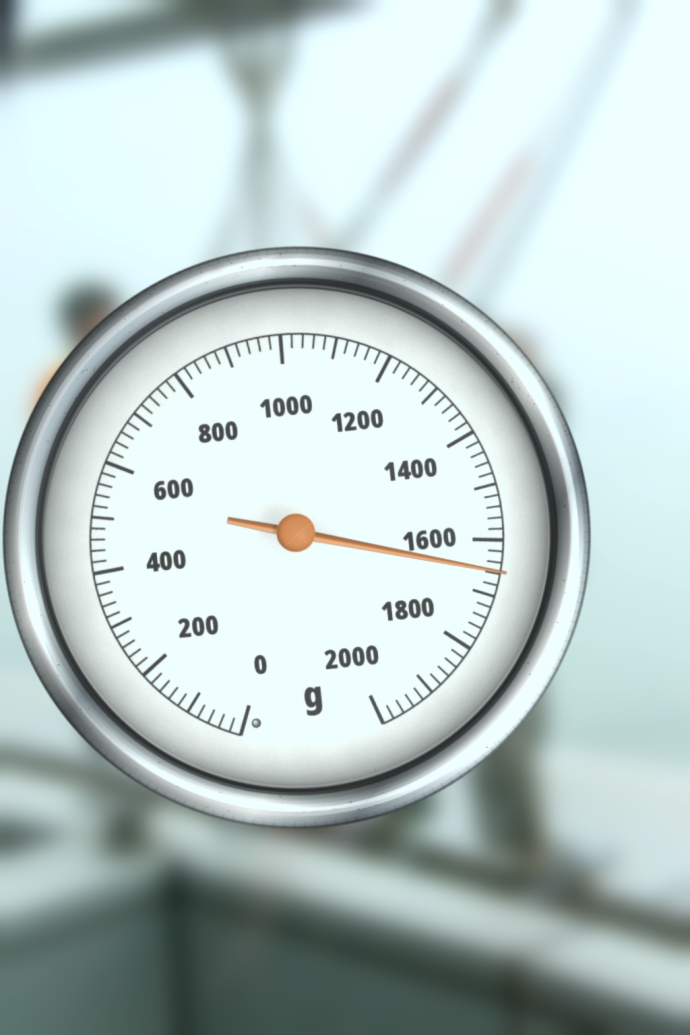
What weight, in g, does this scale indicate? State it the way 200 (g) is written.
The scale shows 1660 (g)
